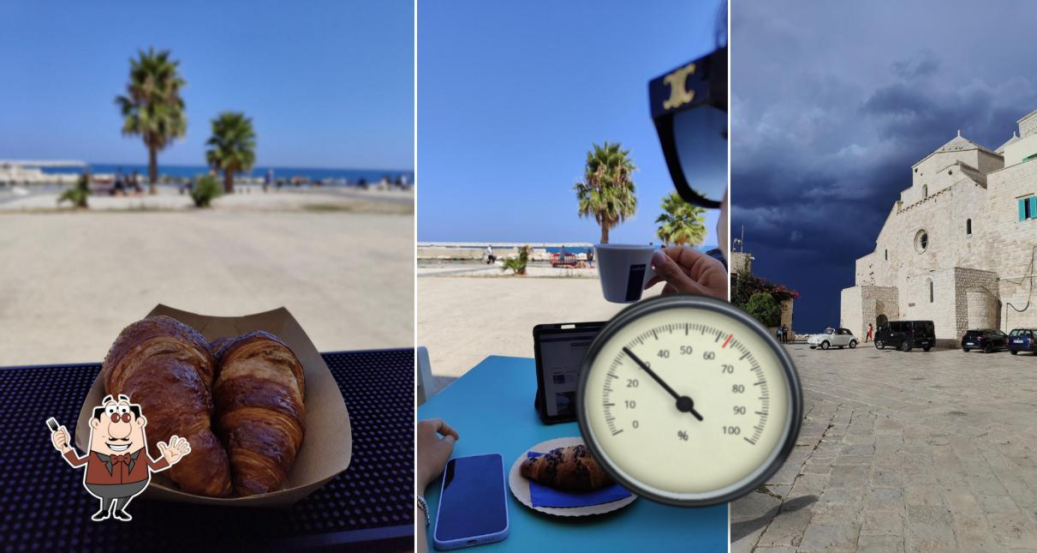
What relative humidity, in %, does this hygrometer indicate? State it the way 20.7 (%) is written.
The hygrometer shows 30 (%)
